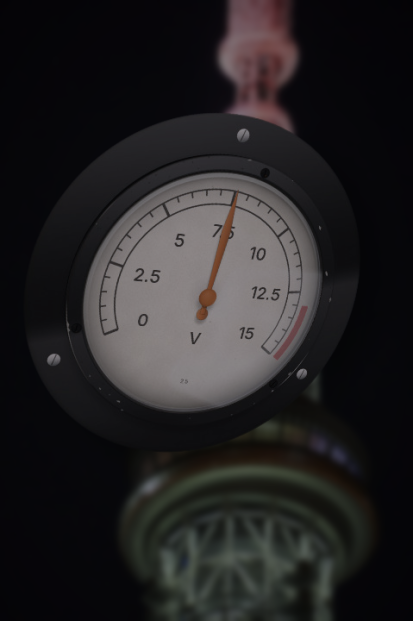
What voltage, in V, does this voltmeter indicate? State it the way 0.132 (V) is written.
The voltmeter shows 7.5 (V)
